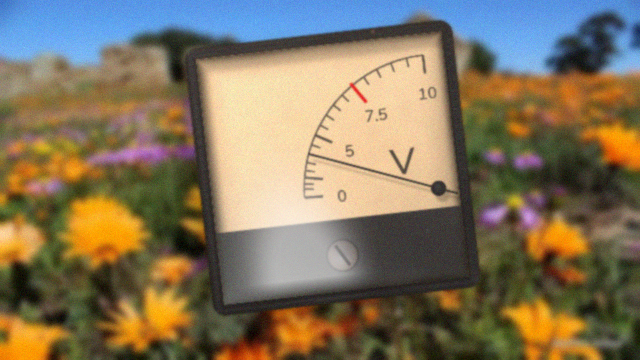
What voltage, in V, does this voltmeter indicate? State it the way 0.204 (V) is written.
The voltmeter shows 4 (V)
